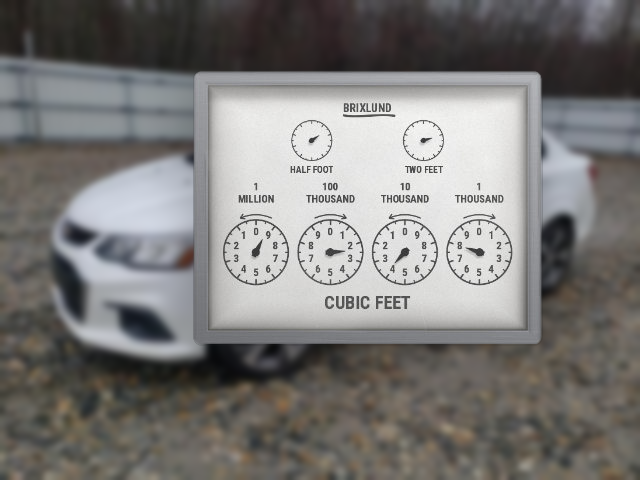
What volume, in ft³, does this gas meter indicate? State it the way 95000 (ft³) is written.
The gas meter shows 923800 (ft³)
